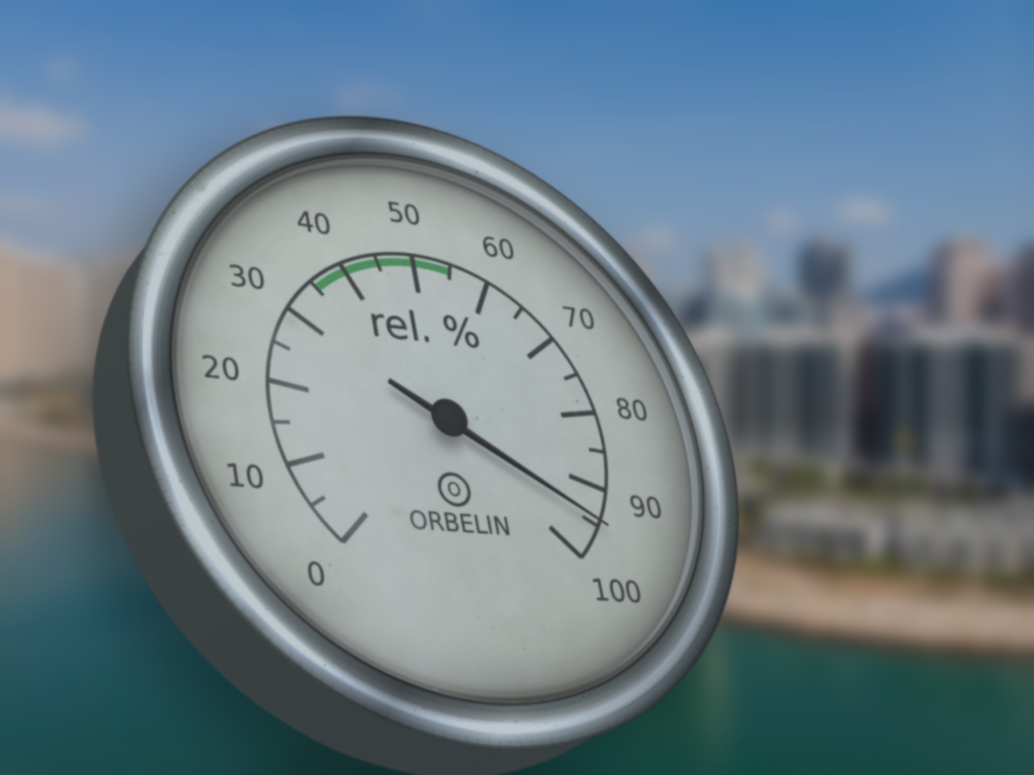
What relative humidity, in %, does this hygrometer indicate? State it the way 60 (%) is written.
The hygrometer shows 95 (%)
